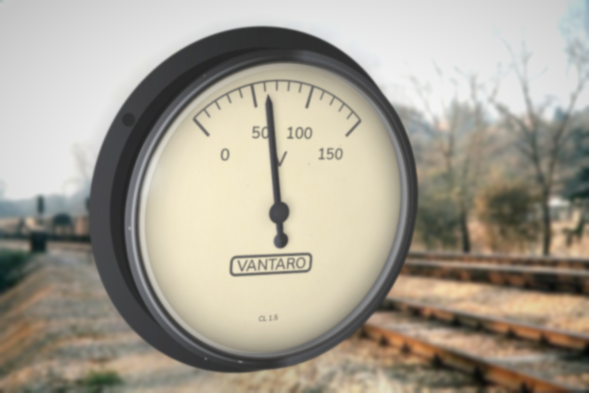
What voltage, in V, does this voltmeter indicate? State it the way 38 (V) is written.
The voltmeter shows 60 (V)
